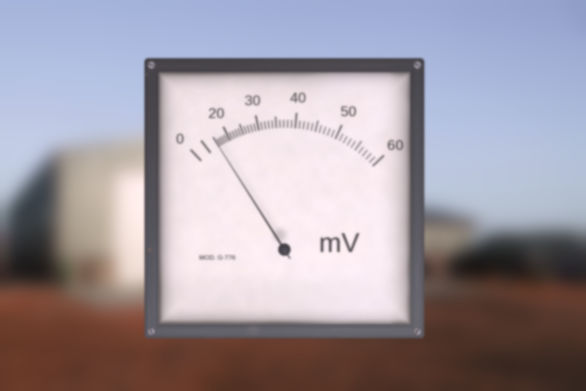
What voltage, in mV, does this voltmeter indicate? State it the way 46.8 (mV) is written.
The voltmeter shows 15 (mV)
